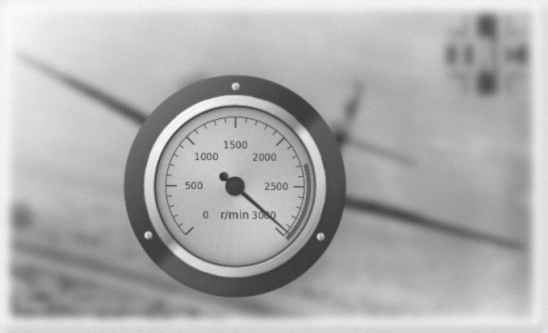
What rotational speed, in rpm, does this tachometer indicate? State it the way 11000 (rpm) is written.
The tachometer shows 2950 (rpm)
